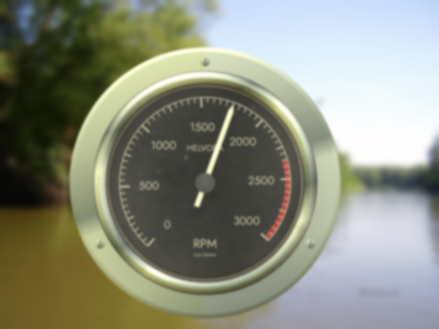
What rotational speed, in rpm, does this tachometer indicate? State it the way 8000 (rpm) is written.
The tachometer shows 1750 (rpm)
